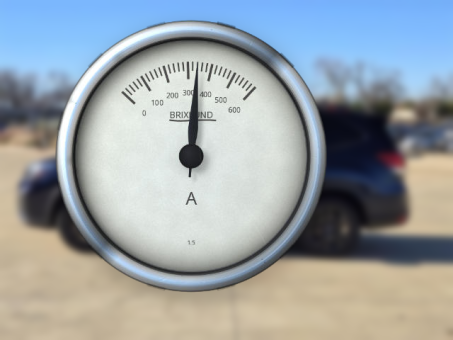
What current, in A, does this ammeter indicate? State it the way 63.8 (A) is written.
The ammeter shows 340 (A)
